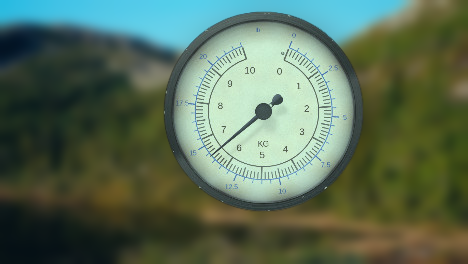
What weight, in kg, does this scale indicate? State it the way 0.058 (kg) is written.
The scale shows 6.5 (kg)
